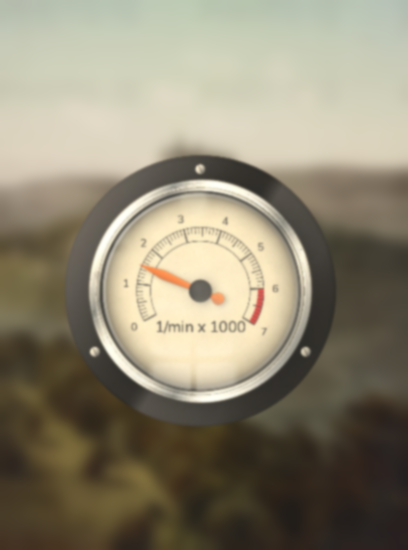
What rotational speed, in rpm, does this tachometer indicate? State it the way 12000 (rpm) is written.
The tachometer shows 1500 (rpm)
